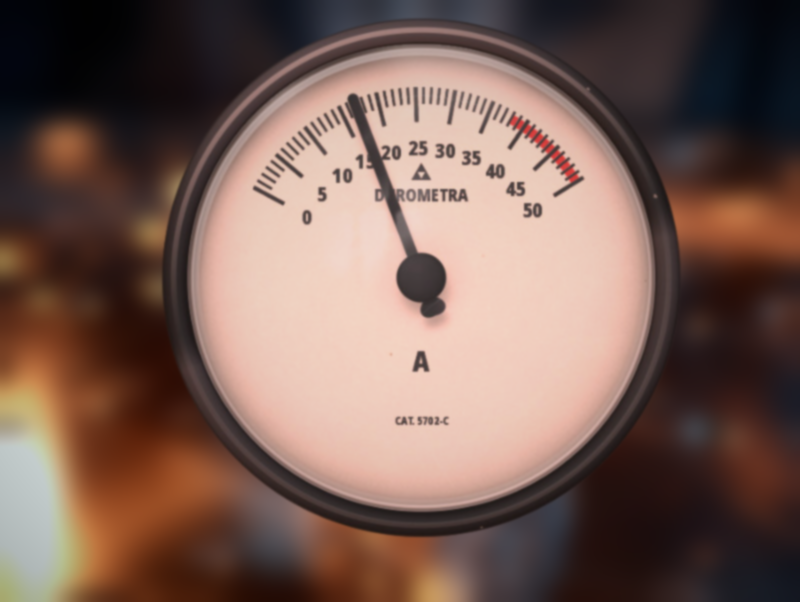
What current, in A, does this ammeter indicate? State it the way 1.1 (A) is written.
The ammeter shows 17 (A)
